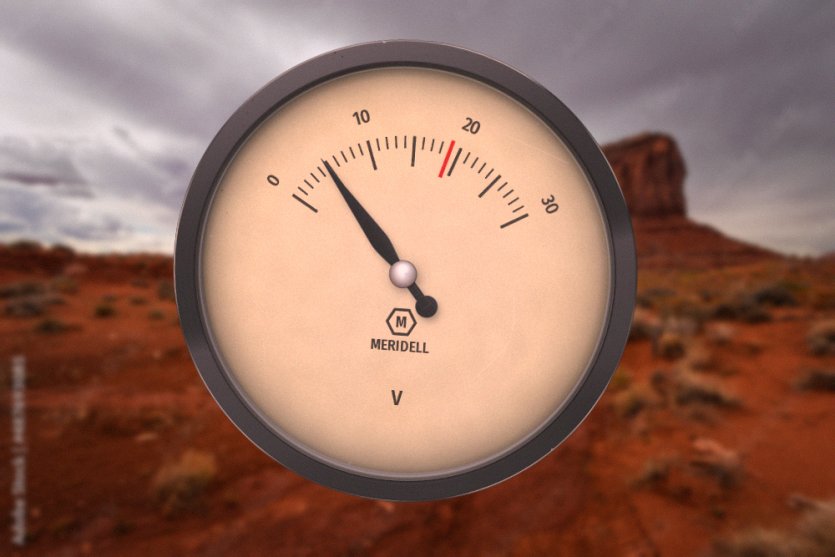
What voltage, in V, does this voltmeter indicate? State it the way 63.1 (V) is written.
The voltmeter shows 5 (V)
